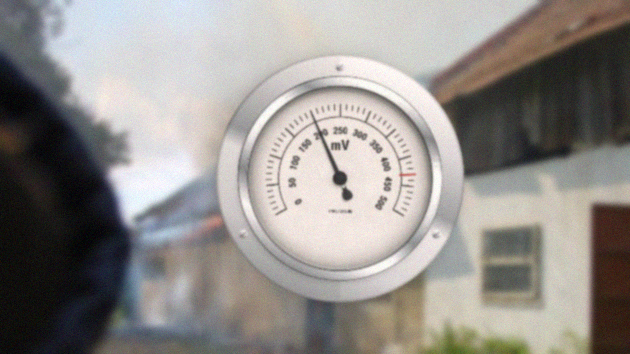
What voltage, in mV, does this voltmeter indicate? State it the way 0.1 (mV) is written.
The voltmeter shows 200 (mV)
